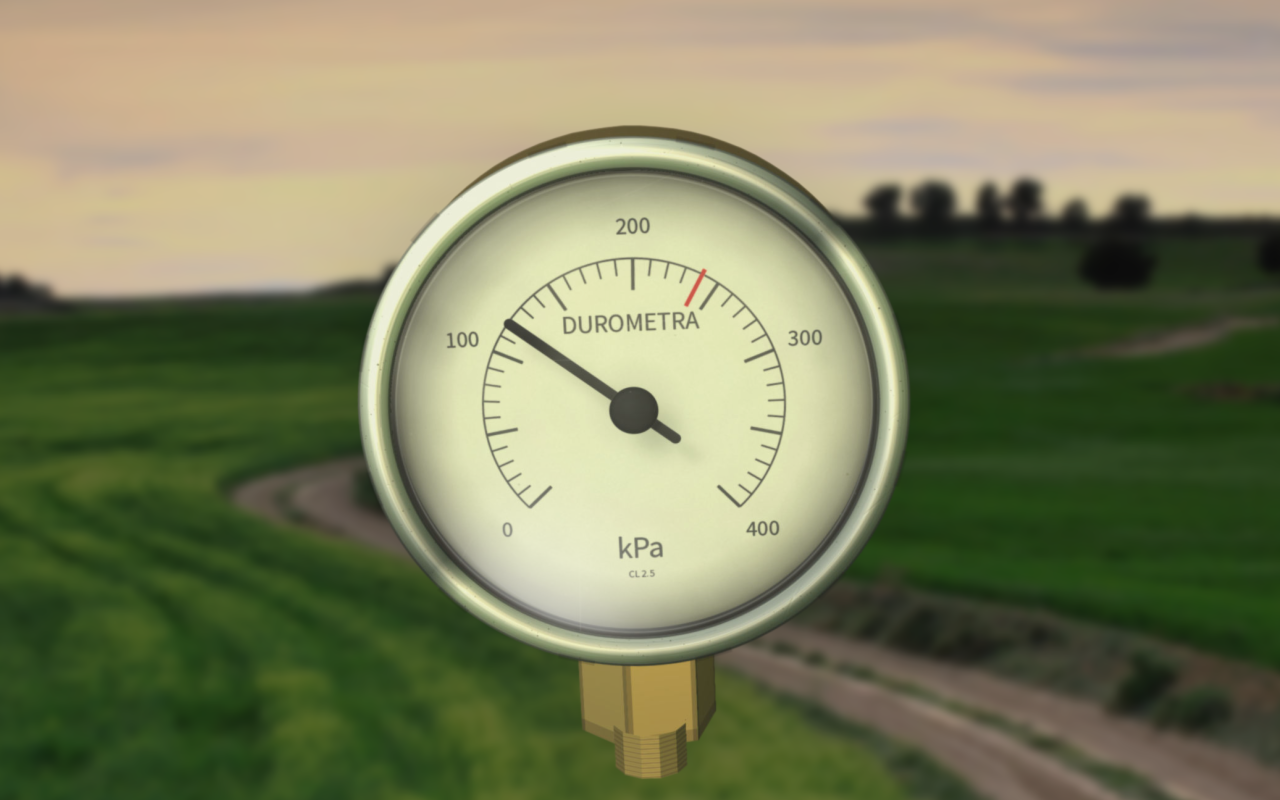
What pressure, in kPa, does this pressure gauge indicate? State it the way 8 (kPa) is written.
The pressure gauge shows 120 (kPa)
